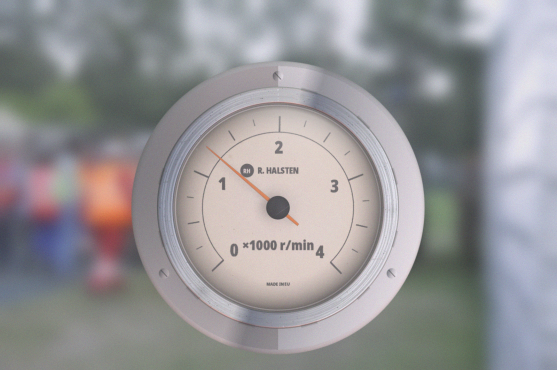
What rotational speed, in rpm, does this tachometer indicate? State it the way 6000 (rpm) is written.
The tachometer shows 1250 (rpm)
